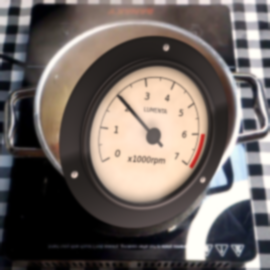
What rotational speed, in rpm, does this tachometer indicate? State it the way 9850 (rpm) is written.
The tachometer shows 2000 (rpm)
